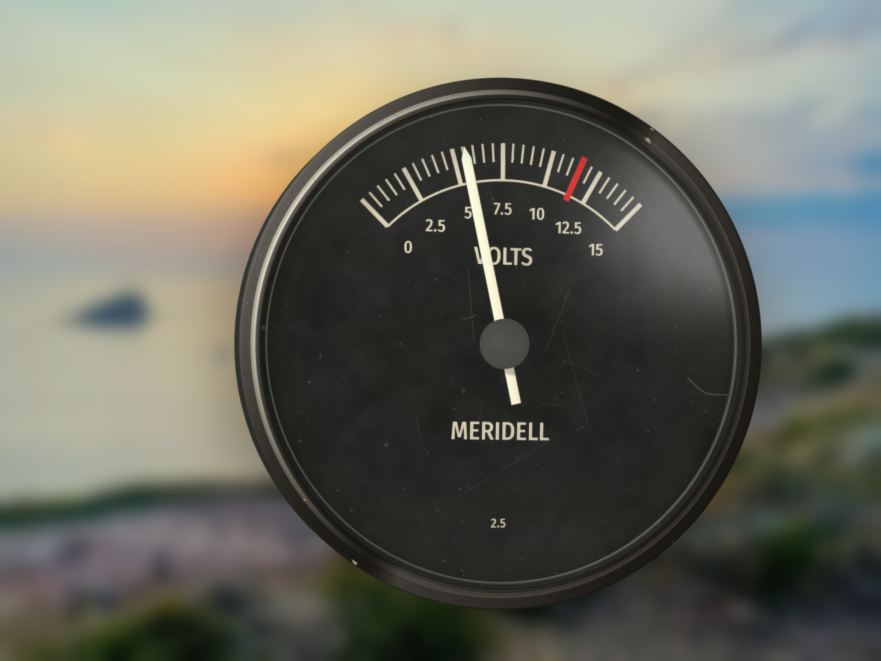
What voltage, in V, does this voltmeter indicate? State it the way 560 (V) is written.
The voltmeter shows 5.5 (V)
